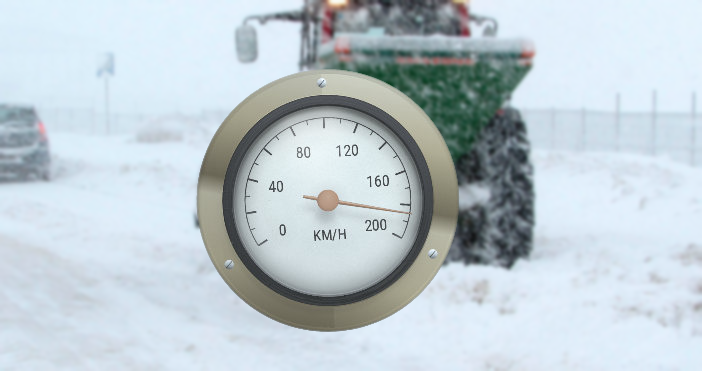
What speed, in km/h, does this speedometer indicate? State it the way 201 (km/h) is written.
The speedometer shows 185 (km/h)
